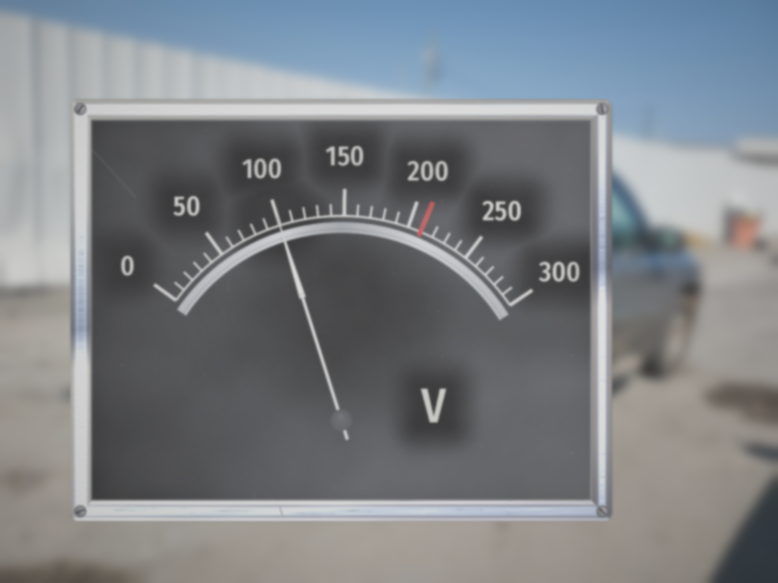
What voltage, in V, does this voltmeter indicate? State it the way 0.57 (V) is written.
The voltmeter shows 100 (V)
